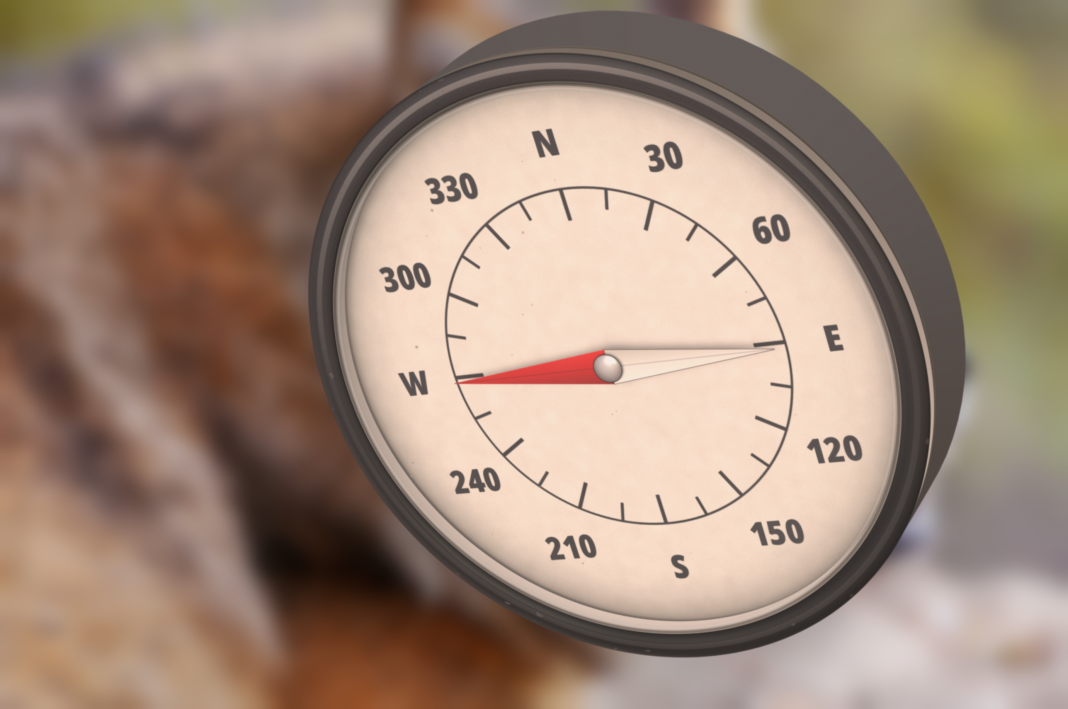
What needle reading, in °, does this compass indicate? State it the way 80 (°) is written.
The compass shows 270 (°)
